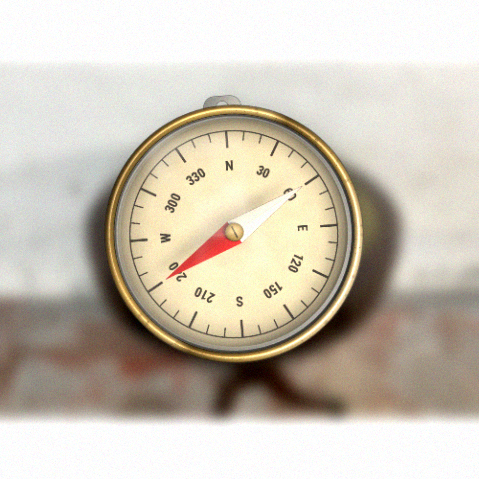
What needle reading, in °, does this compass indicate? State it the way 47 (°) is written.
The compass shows 240 (°)
